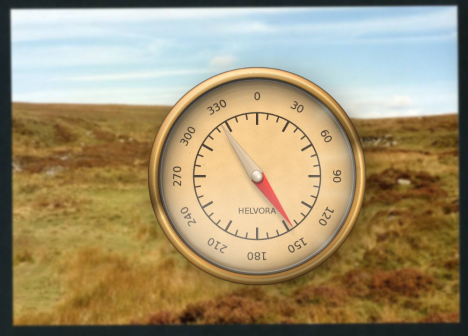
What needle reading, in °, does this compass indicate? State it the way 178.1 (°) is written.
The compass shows 145 (°)
